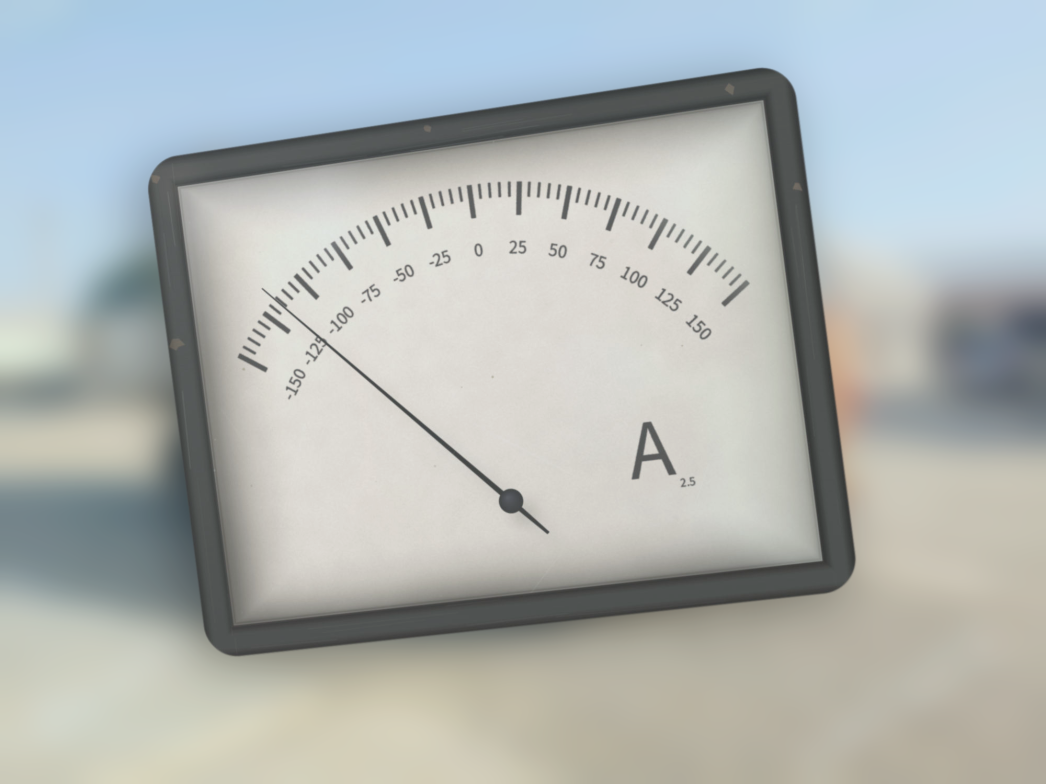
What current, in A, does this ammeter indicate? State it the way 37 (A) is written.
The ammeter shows -115 (A)
